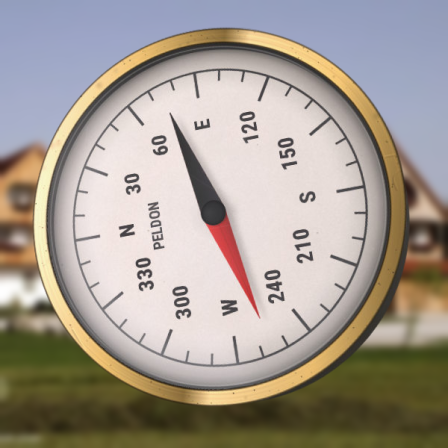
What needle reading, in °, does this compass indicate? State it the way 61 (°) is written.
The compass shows 255 (°)
